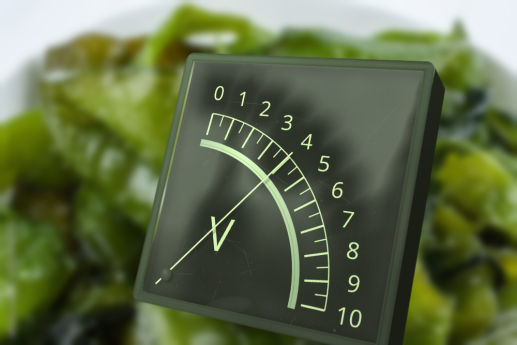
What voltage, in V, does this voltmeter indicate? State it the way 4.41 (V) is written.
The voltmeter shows 4 (V)
